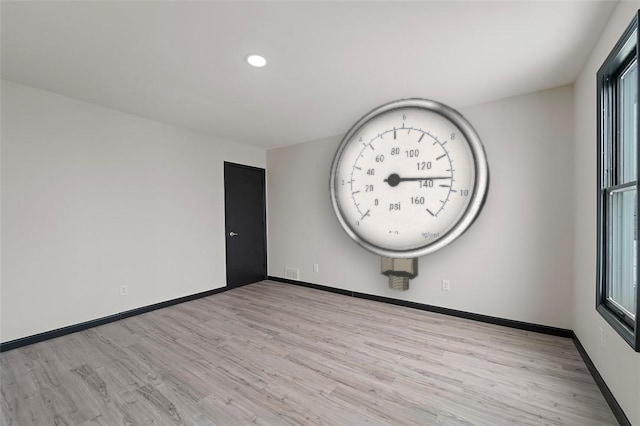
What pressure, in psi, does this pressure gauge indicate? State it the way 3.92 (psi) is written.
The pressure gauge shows 135 (psi)
